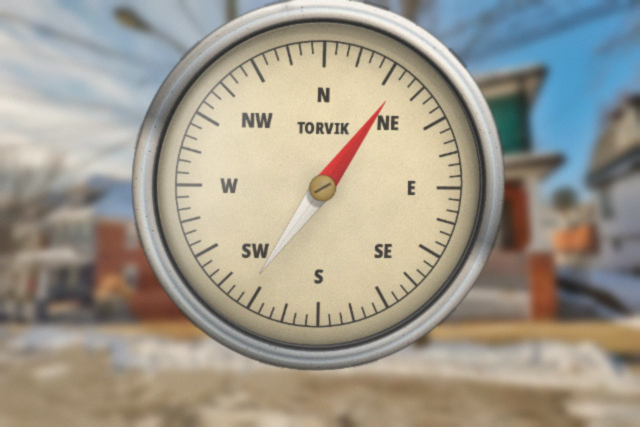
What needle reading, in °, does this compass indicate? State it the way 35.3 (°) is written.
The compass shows 35 (°)
